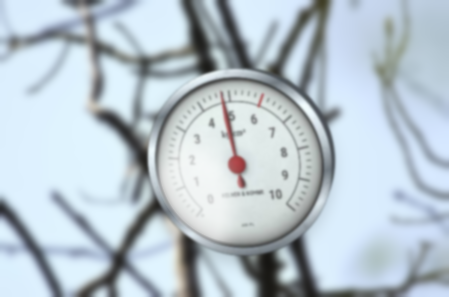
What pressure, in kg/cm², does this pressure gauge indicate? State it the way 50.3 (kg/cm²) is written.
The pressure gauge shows 4.8 (kg/cm²)
